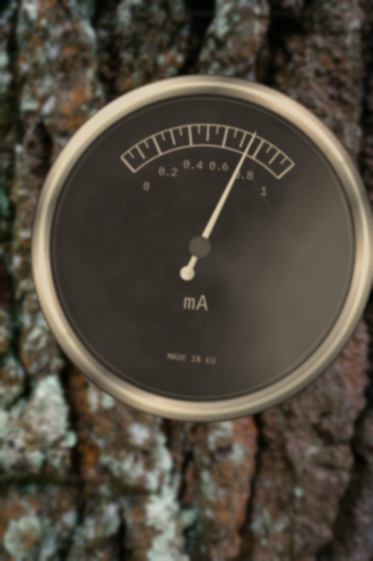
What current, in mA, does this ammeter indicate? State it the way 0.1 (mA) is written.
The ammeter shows 0.75 (mA)
